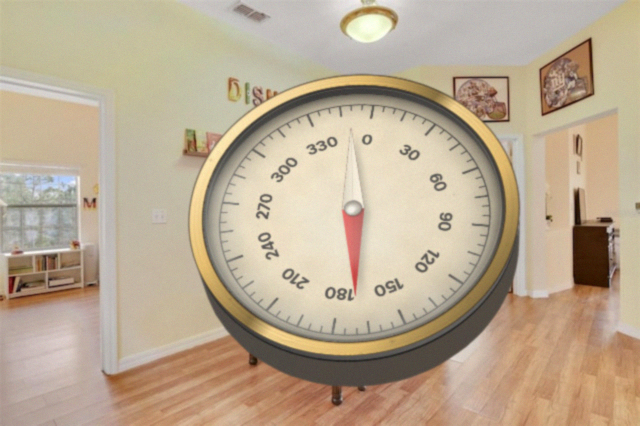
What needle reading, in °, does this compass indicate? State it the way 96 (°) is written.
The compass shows 170 (°)
